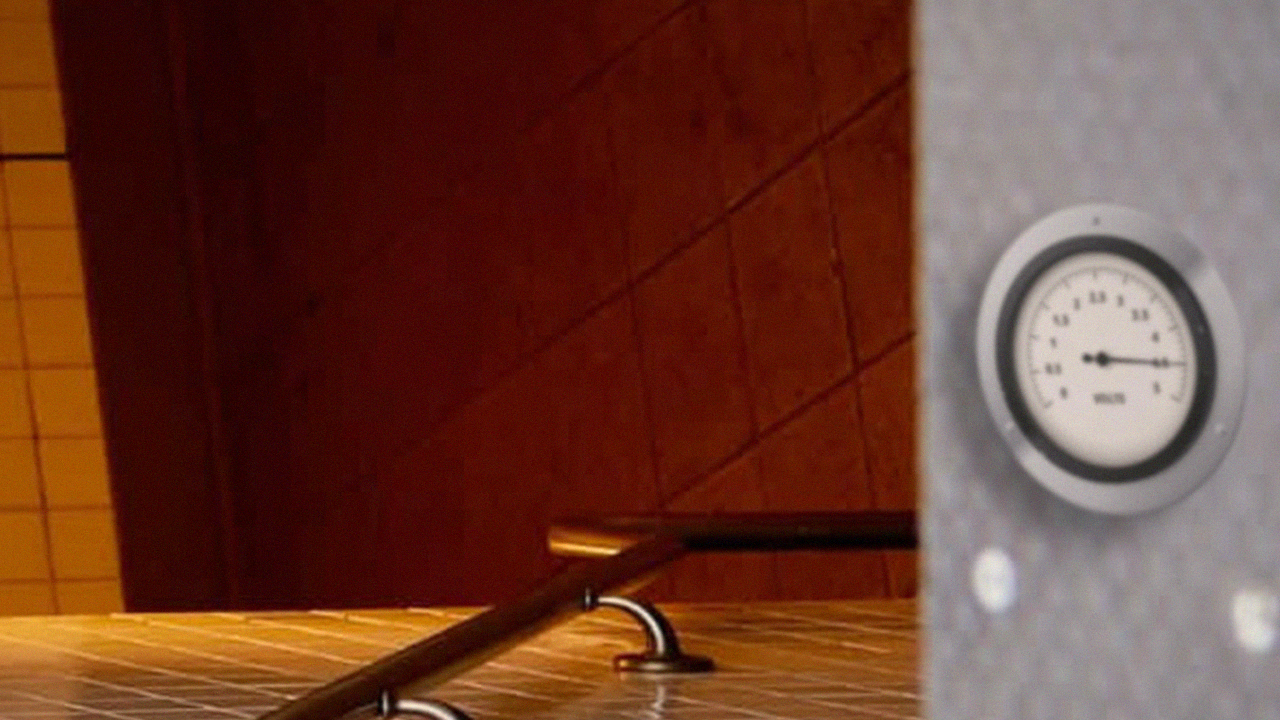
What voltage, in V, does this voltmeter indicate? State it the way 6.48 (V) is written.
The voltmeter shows 4.5 (V)
